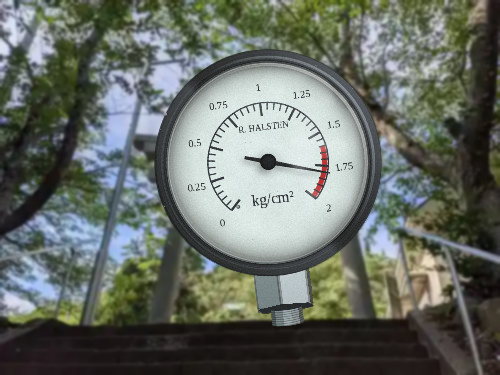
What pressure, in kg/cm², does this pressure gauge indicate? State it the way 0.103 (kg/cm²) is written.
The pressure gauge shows 1.8 (kg/cm²)
